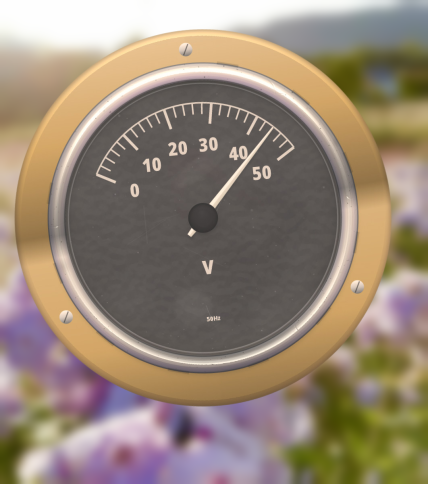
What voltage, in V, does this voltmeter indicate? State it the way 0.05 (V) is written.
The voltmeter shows 44 (V)
